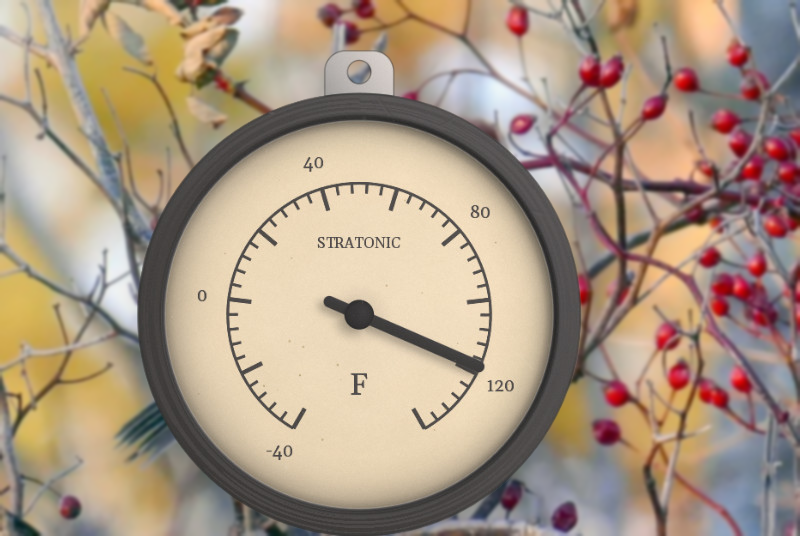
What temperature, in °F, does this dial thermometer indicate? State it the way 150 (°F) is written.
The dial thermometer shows 118 (°F)
